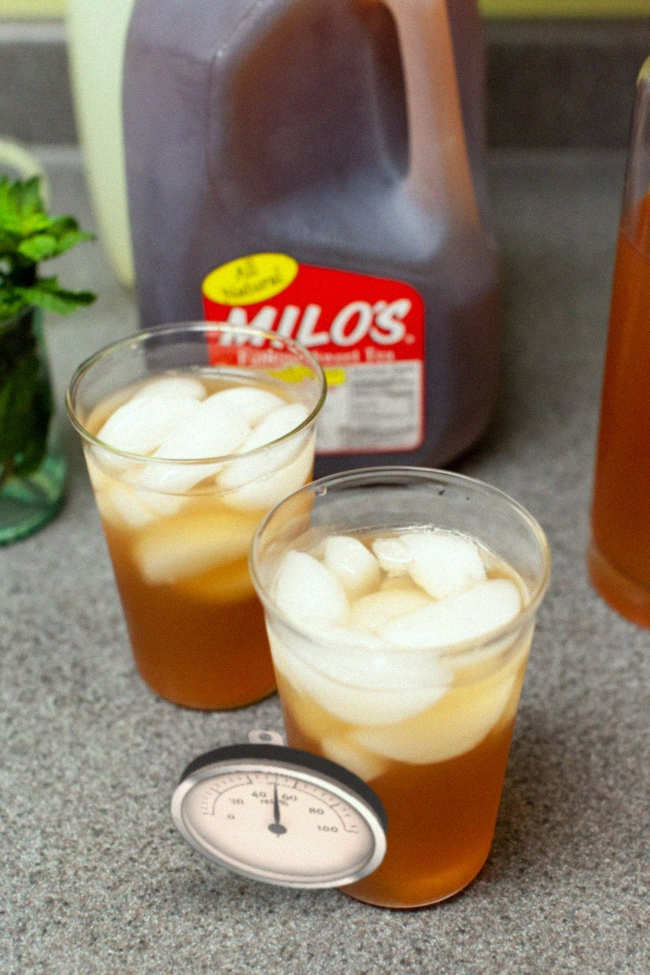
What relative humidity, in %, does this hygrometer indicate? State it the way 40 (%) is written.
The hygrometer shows 52 (%)
